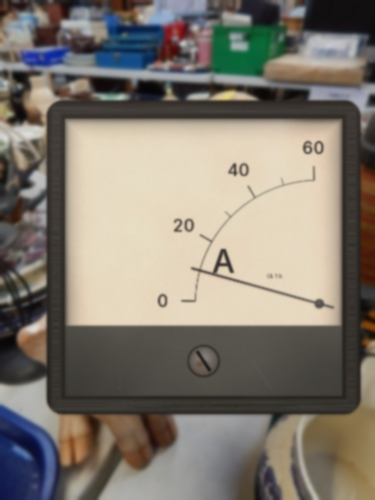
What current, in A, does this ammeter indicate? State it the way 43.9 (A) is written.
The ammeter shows 10 (A)
